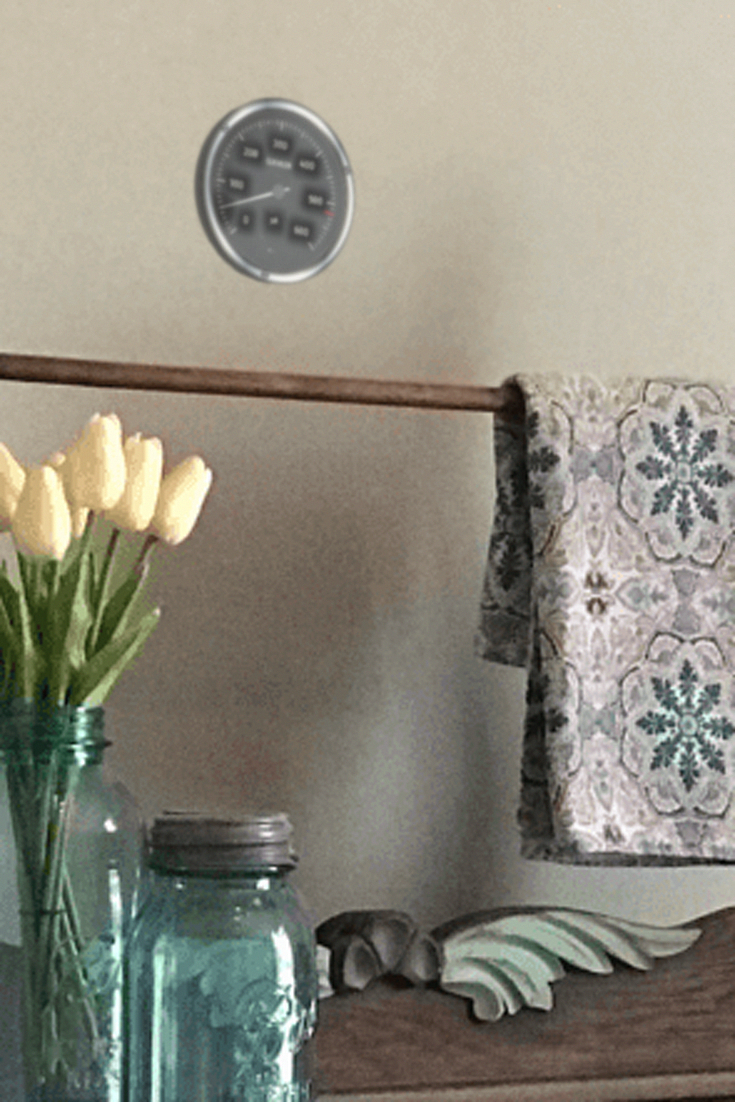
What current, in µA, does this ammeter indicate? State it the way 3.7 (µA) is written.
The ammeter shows 50 (µA)
